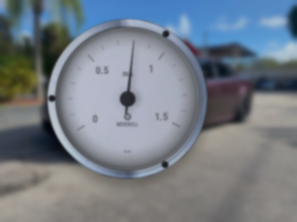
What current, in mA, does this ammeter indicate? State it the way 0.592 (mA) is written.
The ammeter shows 0.8 (mA)
